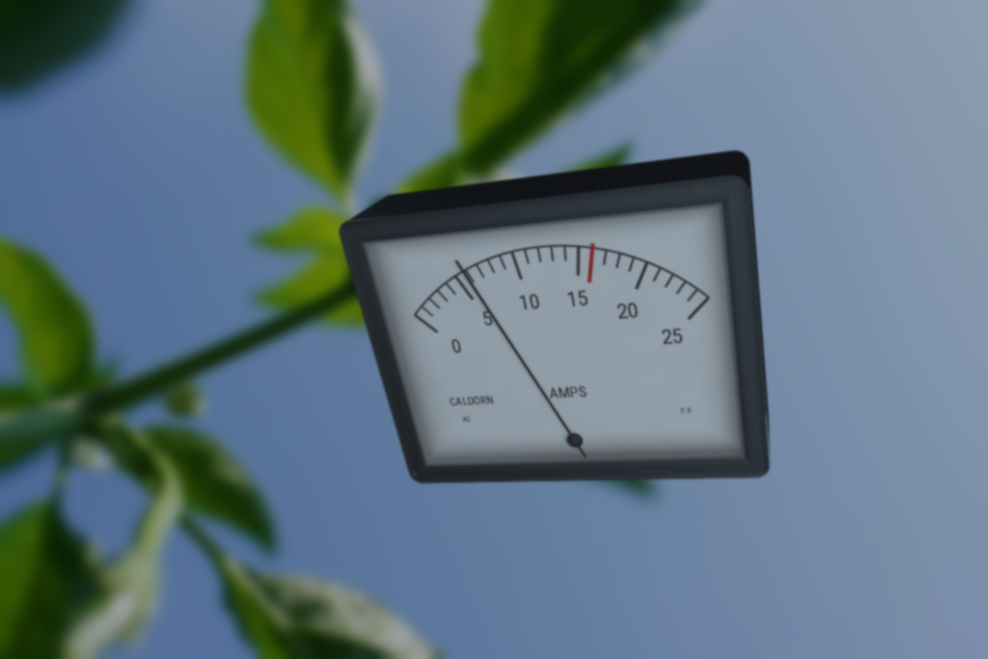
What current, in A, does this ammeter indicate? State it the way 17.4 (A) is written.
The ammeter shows 6 (A)
